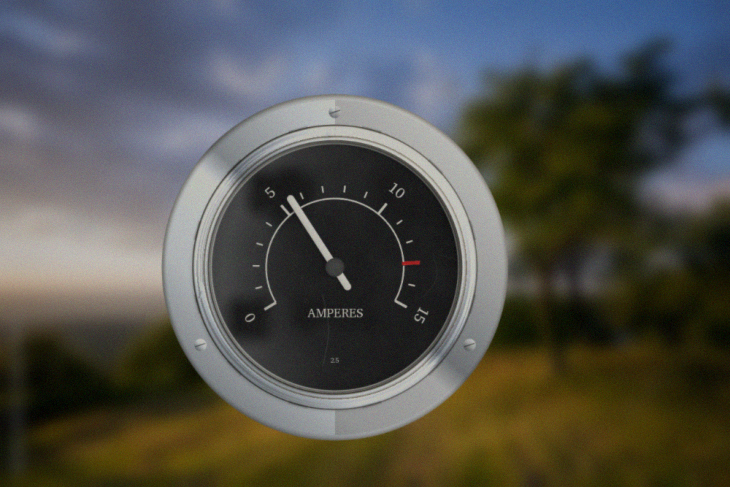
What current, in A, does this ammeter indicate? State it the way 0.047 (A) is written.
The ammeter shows 5.5 (A)
